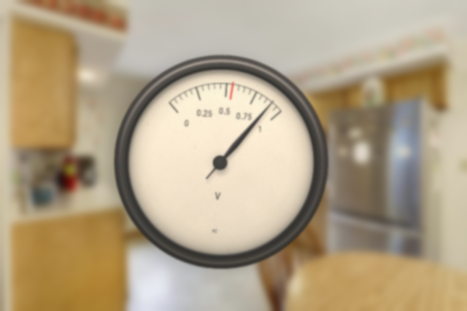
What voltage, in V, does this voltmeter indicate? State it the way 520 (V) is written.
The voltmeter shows 0.9 (V)
